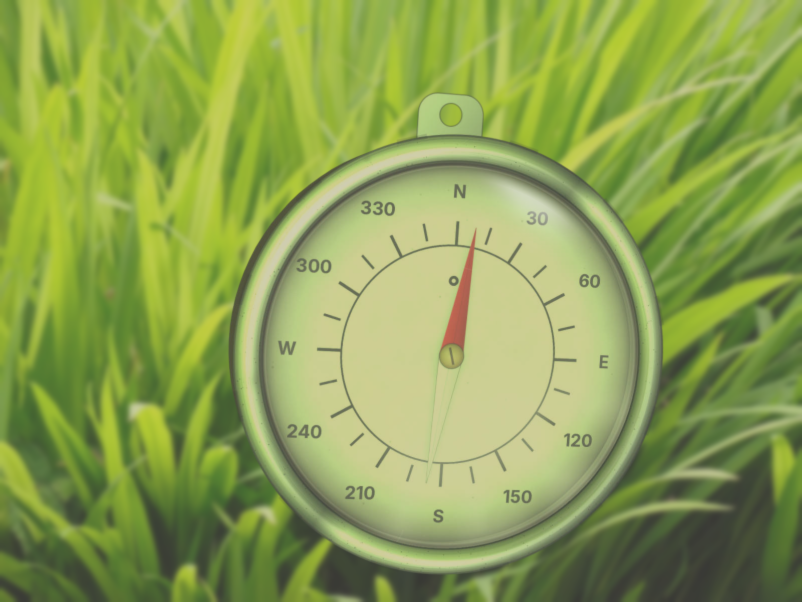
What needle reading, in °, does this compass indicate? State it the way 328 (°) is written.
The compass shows 7.5 (°)
